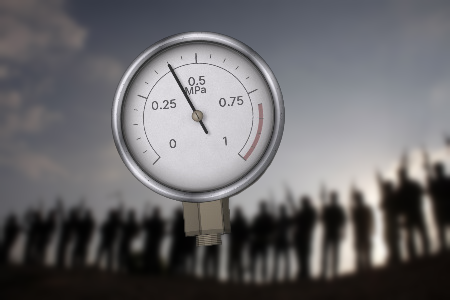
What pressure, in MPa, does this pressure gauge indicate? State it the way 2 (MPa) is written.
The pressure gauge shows 0.4 (MPa)
